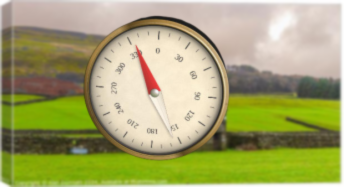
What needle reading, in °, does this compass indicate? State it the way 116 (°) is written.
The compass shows 335 (°)
